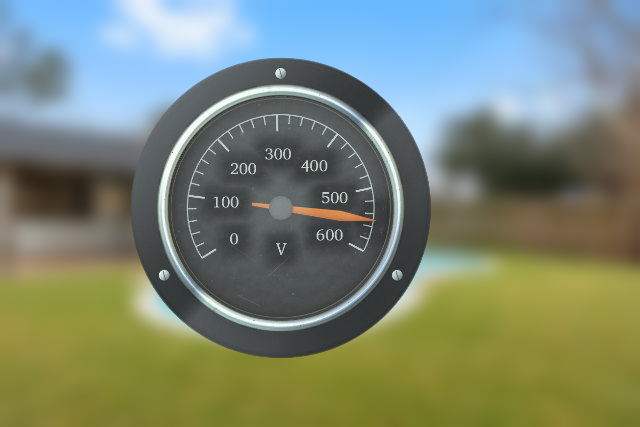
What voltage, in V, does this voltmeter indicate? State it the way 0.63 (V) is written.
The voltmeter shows 550 (V)
